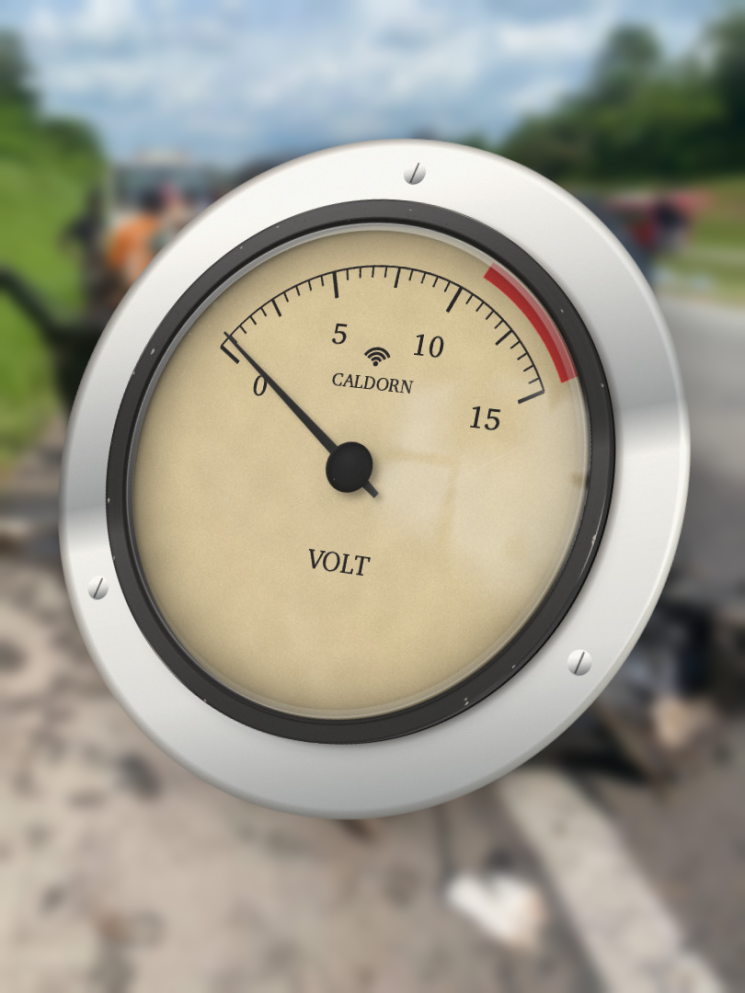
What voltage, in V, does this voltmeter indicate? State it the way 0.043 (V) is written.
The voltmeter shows 0.5 (V)
